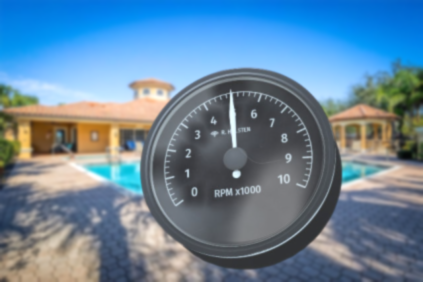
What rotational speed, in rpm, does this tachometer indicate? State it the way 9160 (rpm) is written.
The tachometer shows 5000 (rpm)
